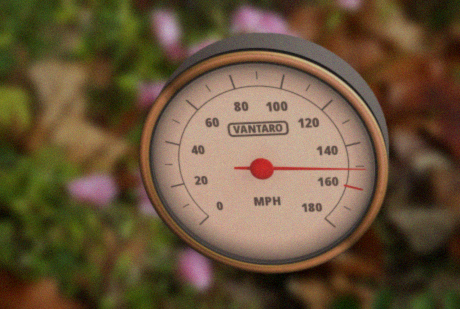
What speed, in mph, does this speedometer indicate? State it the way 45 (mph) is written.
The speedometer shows 150 (mph)
